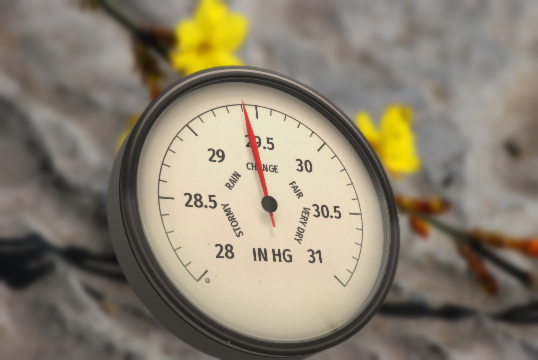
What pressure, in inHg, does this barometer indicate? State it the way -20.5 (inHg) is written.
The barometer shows 29.4 (inHg)
